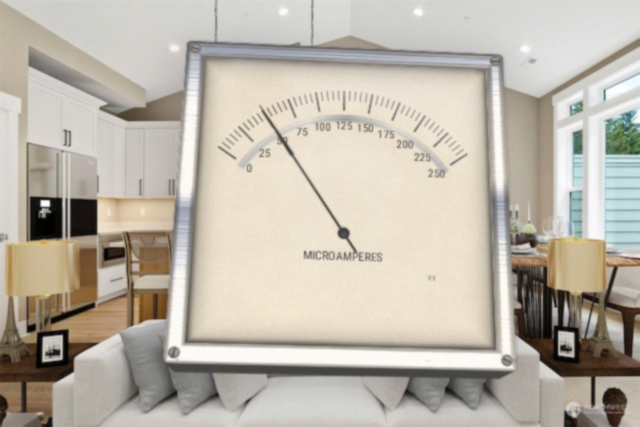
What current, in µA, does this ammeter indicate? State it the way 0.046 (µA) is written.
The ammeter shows 50 (µA)
